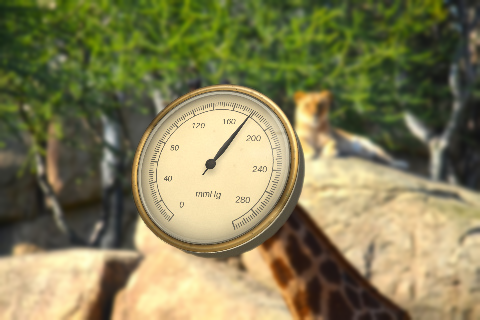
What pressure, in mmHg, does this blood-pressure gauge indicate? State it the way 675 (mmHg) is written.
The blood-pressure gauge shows 180 (mmHg)
